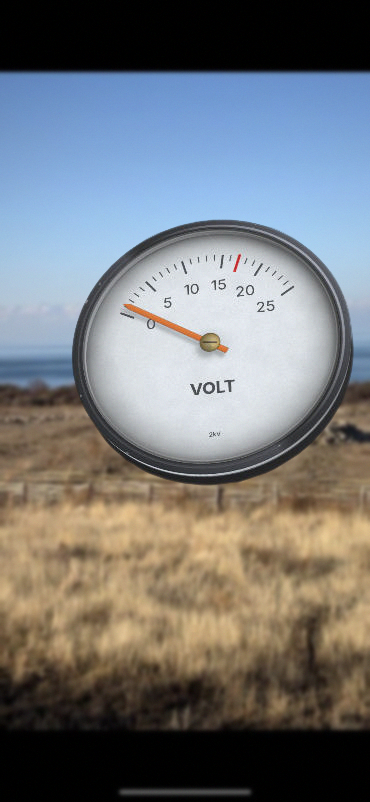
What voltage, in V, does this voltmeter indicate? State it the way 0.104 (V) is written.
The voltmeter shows 1 (V)
